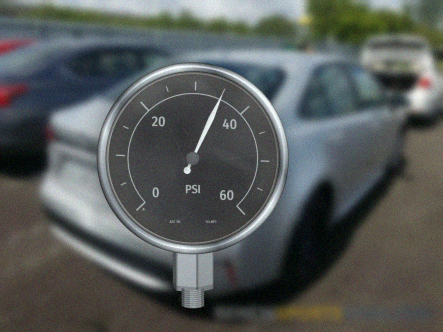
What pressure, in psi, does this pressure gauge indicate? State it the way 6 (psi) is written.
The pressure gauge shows 35 (psi)
